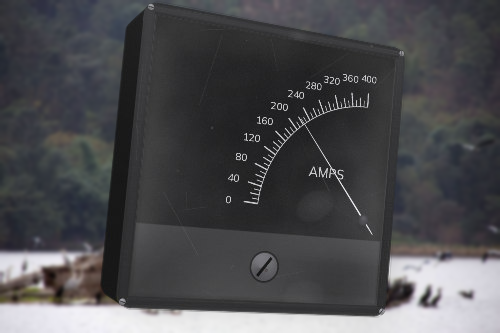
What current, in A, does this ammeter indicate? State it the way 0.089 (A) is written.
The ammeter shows 220 (A)
